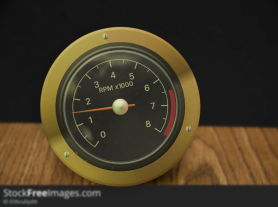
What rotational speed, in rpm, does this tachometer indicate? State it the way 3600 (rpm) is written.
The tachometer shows 1500 (rpm)
